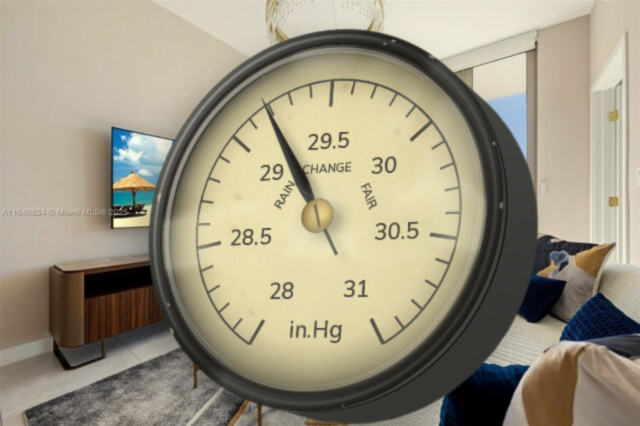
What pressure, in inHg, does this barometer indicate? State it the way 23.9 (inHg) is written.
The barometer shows 29.2 (inHg)
